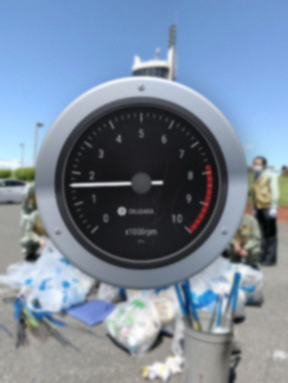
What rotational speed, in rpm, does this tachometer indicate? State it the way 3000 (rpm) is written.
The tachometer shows 1600 (rpm)
